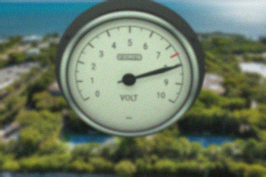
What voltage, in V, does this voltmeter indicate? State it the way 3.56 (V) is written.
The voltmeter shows 8 (V)
